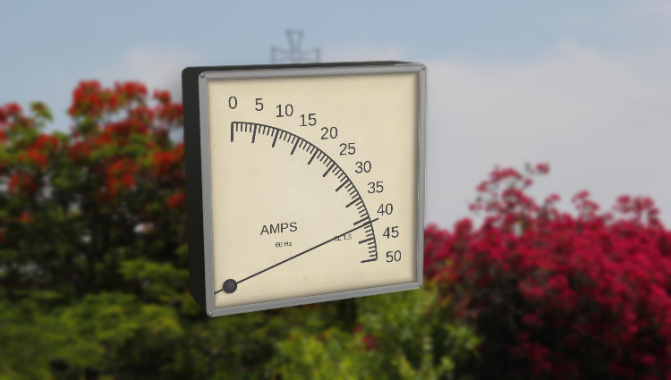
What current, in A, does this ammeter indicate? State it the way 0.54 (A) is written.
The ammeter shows 41 (A)
